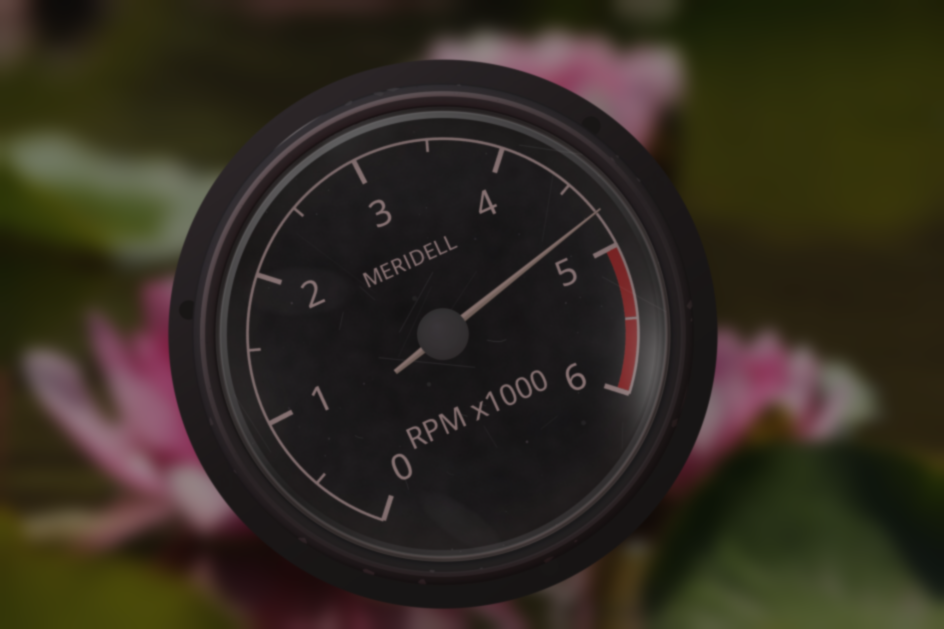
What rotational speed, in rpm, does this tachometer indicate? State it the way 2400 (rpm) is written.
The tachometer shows 4750 (rpm)
